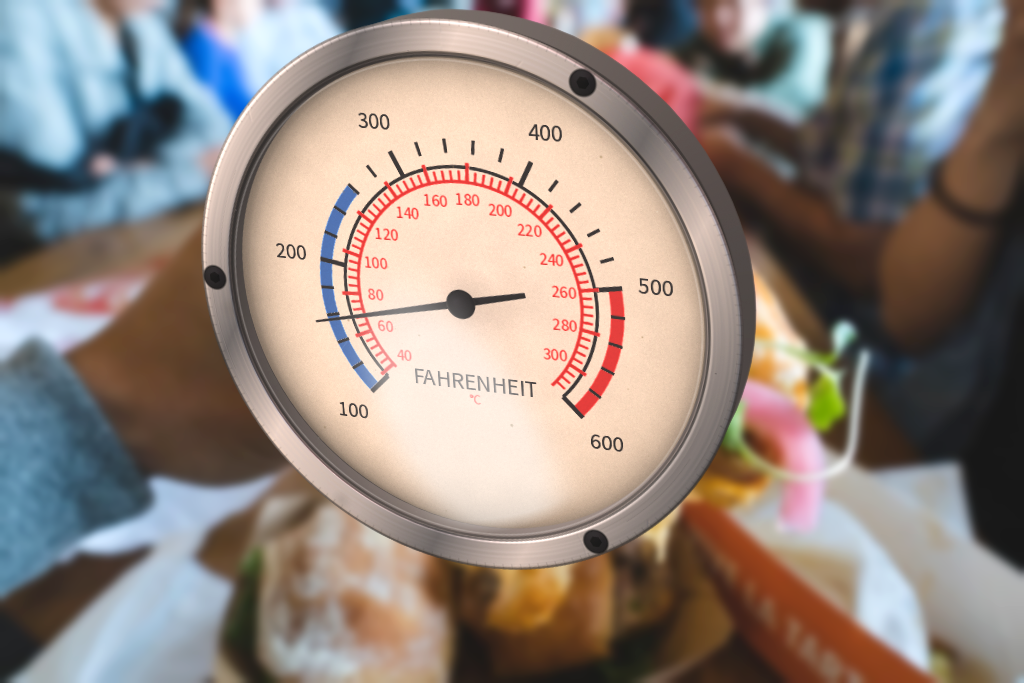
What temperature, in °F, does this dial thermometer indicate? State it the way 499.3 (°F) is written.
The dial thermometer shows 160 (°F)
